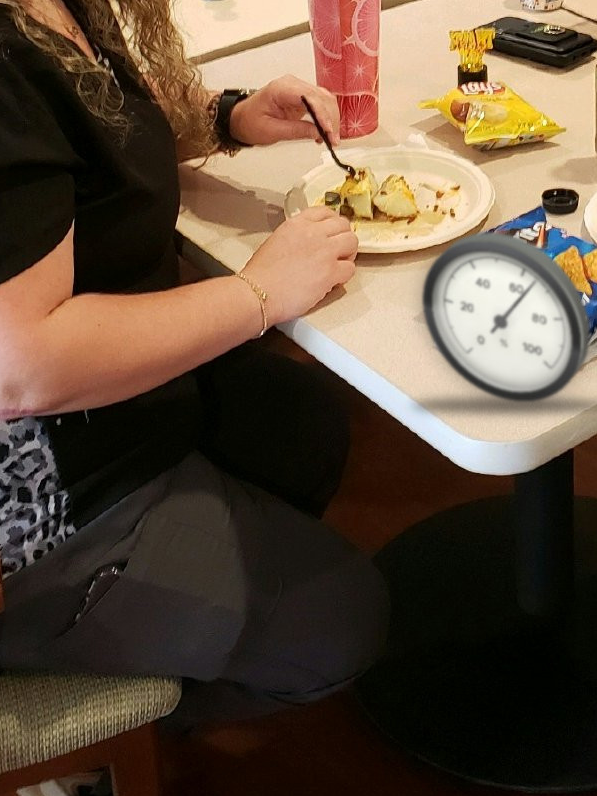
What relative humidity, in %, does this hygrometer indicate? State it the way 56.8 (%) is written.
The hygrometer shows 65 (%)
